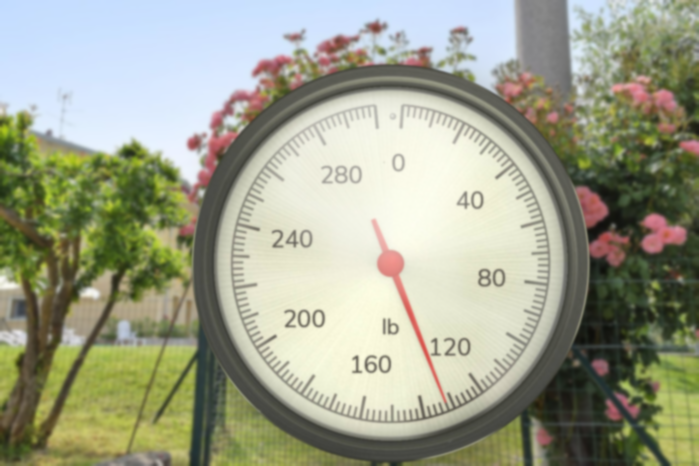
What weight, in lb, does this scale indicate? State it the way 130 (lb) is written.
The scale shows 132 (lb)
